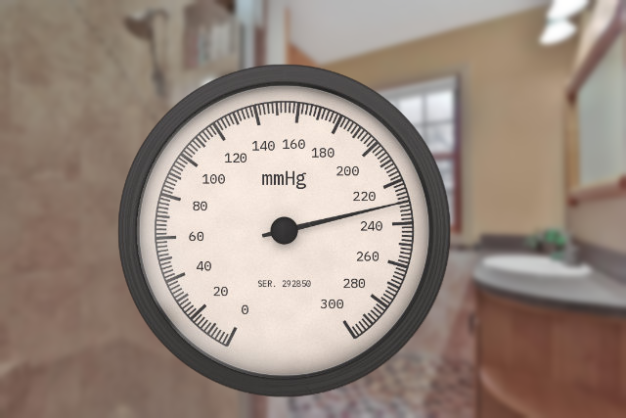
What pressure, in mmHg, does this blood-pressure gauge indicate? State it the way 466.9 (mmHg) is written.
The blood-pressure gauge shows 230 (mmHg)
